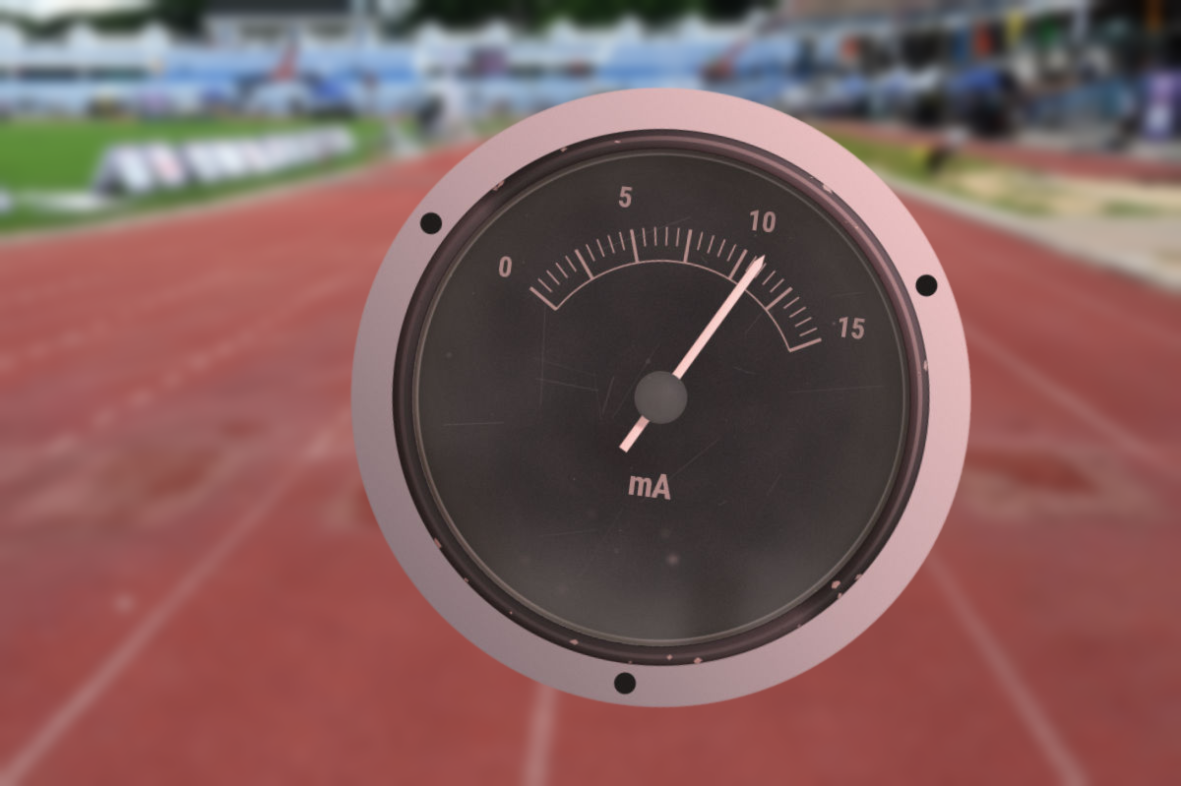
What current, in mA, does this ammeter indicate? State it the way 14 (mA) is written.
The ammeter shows 10.75 (mA)
